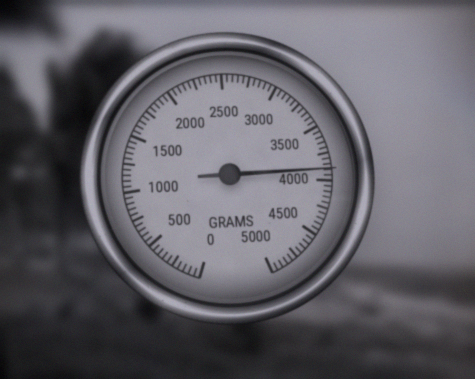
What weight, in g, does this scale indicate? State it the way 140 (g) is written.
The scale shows 3900 (g)
